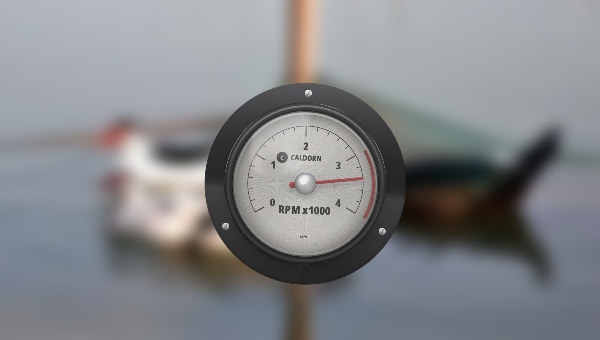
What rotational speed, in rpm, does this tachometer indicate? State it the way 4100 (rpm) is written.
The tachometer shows 3400 (rpm)
